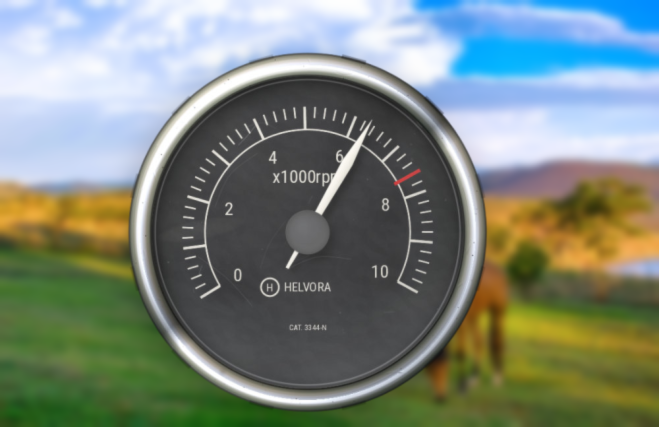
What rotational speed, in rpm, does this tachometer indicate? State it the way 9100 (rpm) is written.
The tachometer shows 6300 (rpm)
